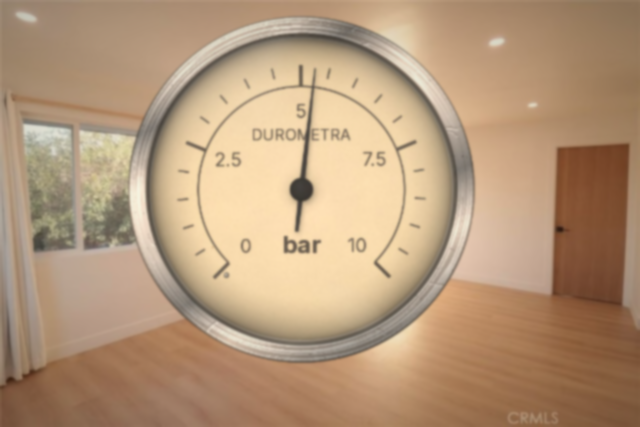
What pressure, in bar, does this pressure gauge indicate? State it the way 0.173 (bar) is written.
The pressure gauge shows 5.25 (bar)
